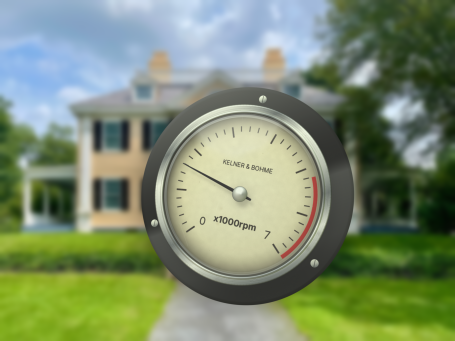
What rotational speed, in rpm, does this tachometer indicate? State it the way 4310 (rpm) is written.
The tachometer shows 1600 (rpm)
